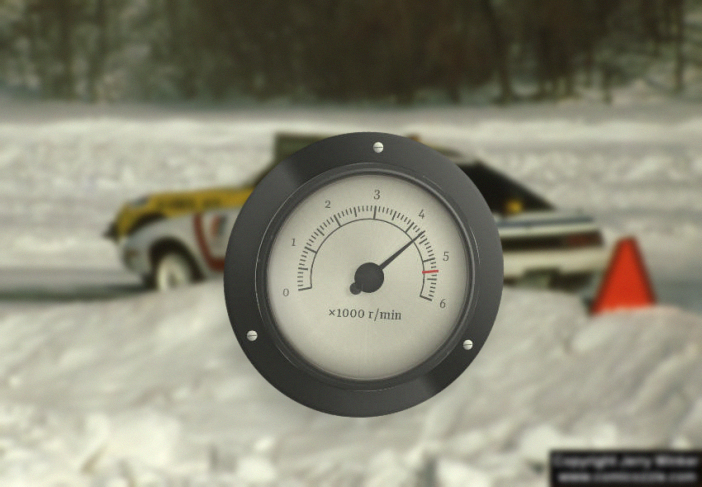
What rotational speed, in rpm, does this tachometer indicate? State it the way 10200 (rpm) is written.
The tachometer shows 4300 (rpm)
